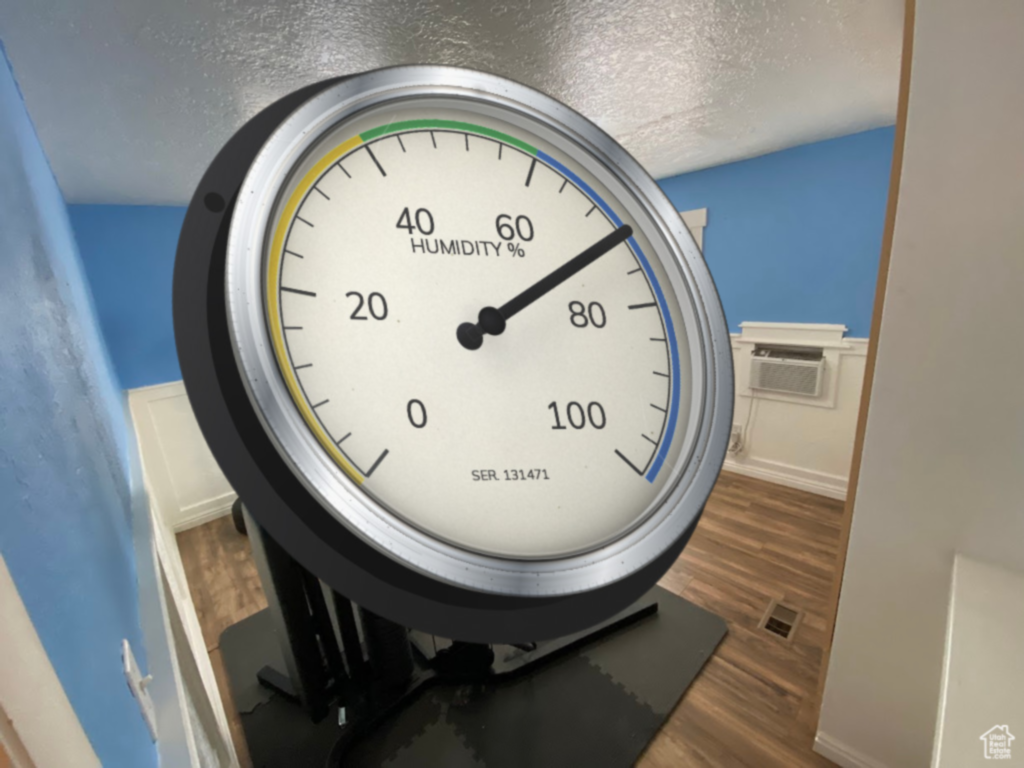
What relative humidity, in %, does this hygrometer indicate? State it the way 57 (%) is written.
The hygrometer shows 72 (%)
